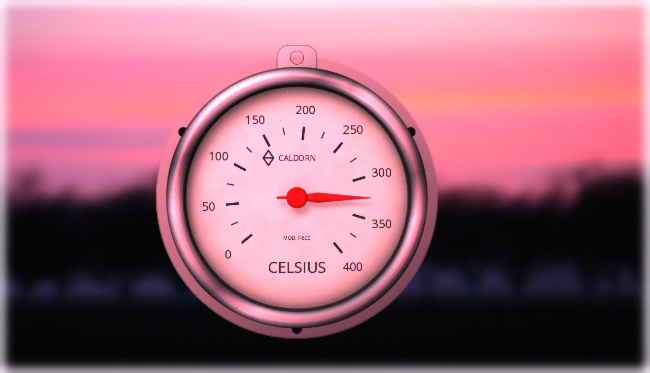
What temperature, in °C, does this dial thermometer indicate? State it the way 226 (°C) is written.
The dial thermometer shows 325 (°C)
